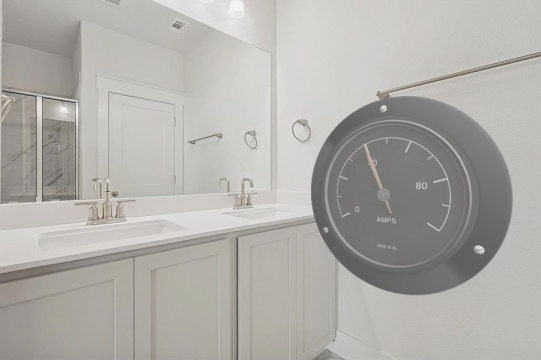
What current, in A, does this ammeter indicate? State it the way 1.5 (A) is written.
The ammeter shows 40 (A)
